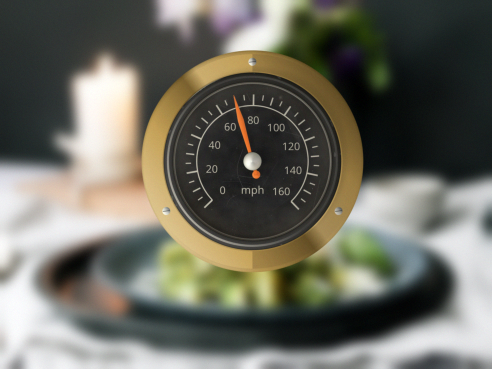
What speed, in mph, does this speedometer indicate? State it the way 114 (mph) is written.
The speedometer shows 70 (mph)
